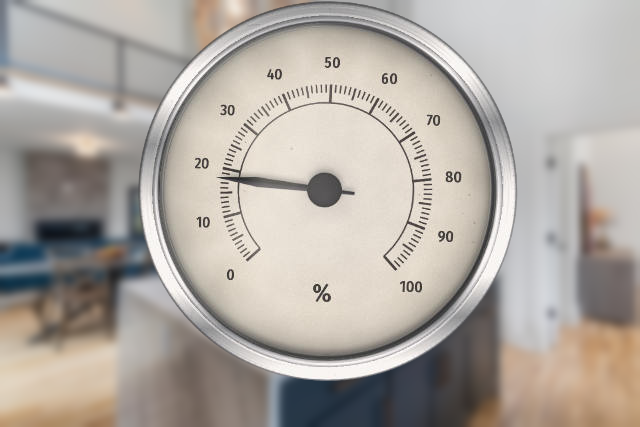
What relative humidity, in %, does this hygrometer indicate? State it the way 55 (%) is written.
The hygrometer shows 18 (%)
